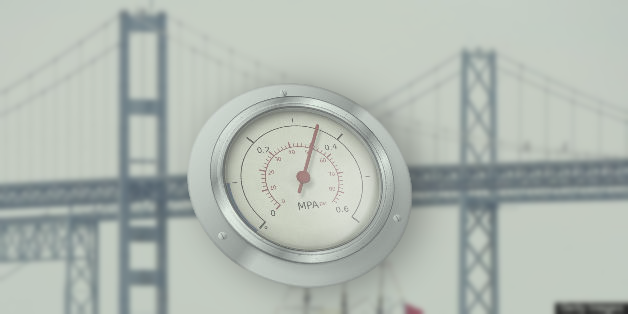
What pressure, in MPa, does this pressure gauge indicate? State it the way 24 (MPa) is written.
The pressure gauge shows 0.35 (MPa)
